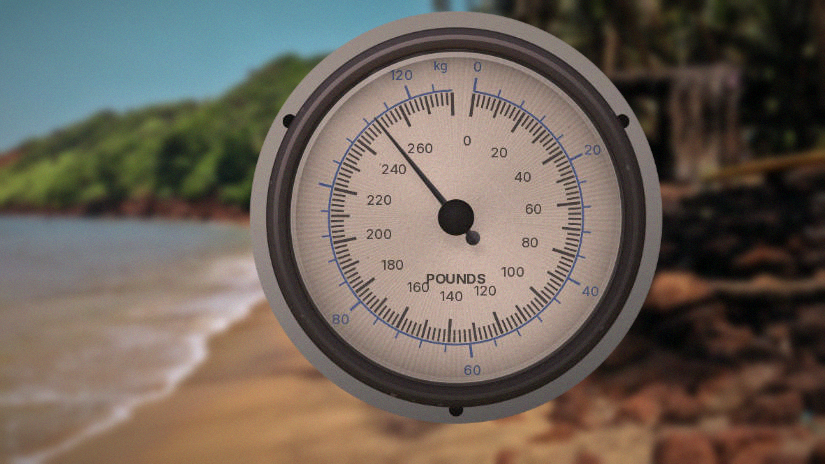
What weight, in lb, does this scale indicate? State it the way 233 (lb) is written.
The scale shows 250 (lb)
